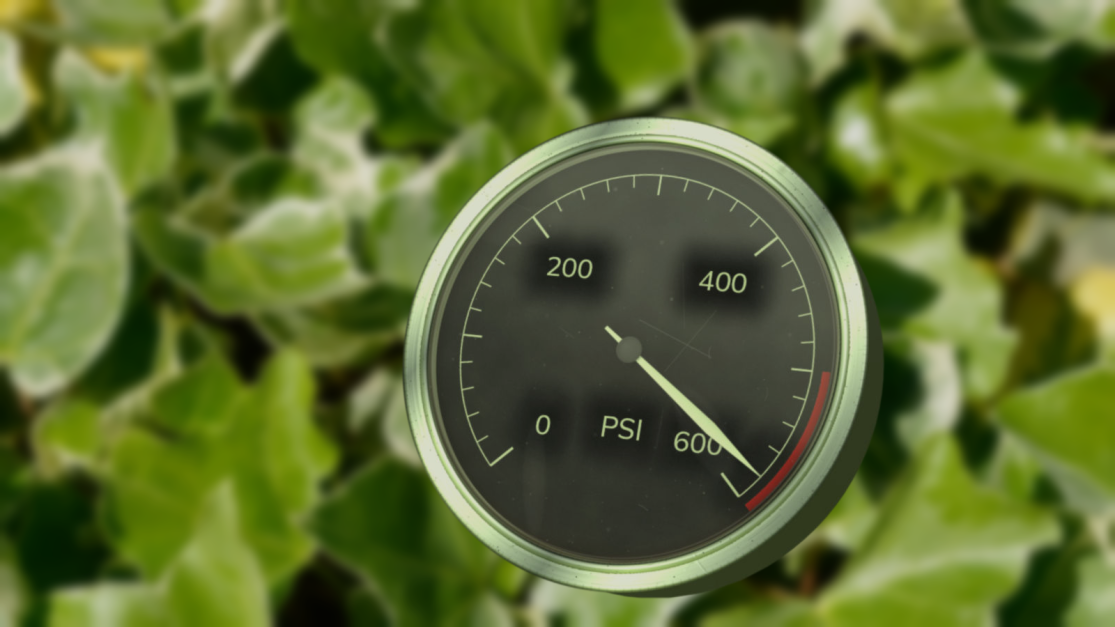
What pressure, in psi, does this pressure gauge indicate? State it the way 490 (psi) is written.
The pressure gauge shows 580 (psi)
